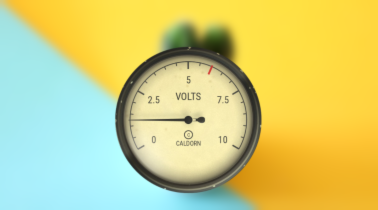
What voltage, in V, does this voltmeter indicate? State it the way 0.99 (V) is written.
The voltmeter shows 1.25 (V)
